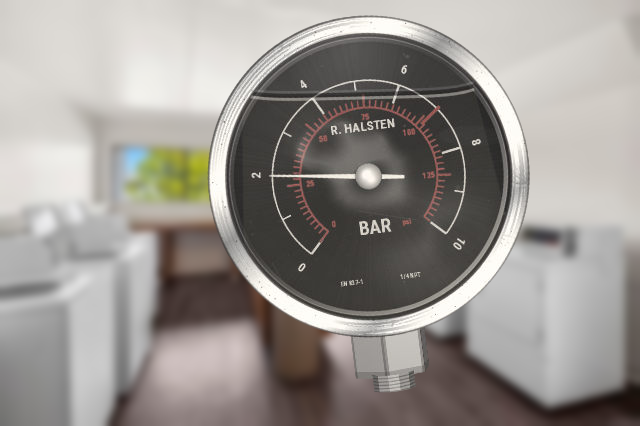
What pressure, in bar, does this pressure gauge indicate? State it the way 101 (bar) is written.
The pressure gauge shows 2 (bar)
